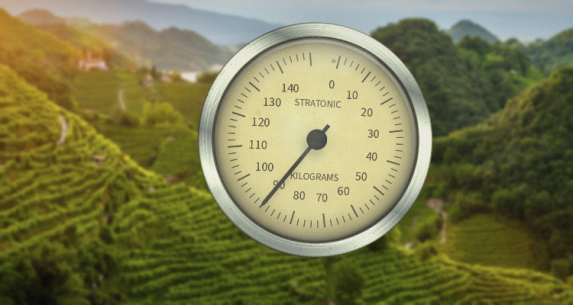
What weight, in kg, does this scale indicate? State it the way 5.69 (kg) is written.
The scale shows 90 (kg)
